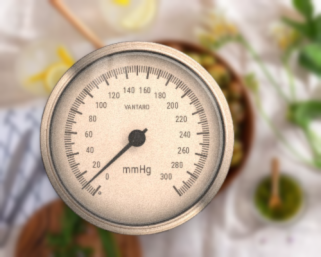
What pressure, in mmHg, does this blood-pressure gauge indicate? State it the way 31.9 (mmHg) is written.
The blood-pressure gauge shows 10 (mmHg)
